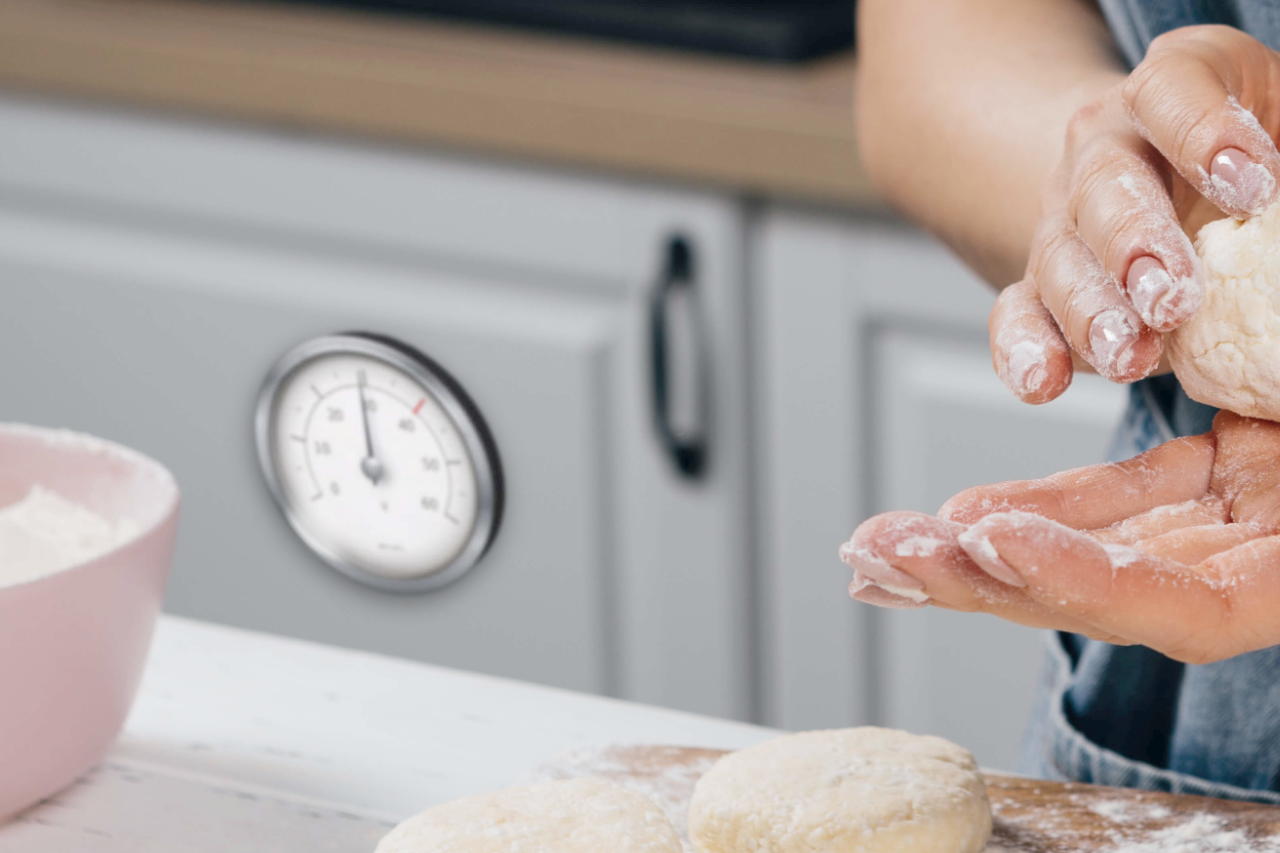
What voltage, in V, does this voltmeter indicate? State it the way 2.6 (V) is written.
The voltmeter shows 30 (V)
